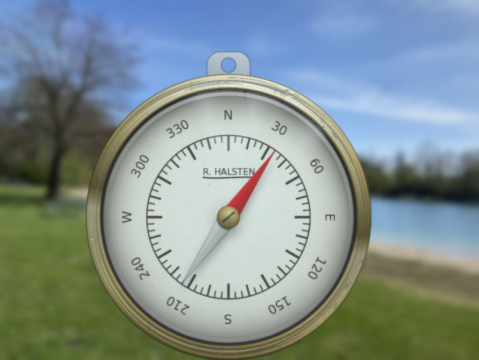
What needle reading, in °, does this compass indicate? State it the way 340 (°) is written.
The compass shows 35 (°)
